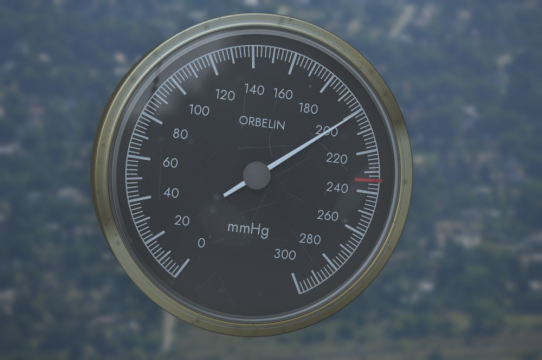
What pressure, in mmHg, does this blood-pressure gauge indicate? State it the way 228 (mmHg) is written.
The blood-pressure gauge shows 200 (mmHg)
